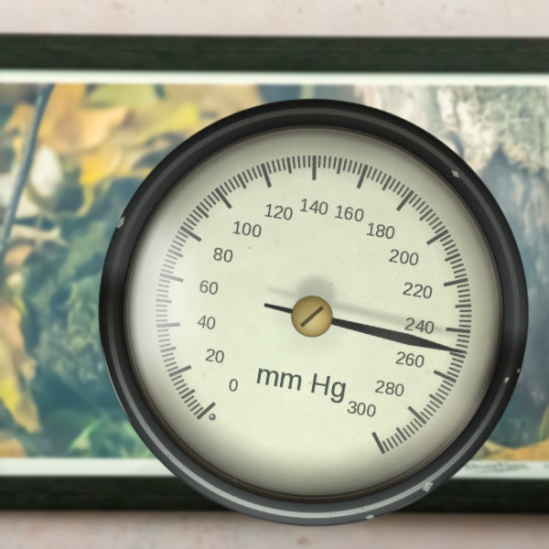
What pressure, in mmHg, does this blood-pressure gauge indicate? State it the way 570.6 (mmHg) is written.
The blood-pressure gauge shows 248 (mmHg)
